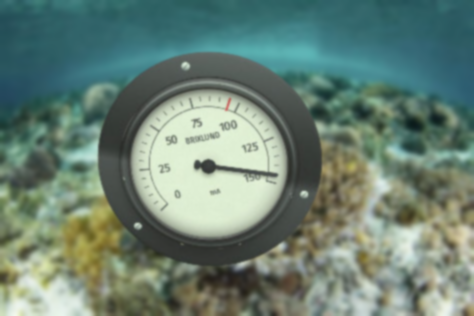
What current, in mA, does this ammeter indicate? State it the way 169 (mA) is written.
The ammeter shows 145 (mA)
